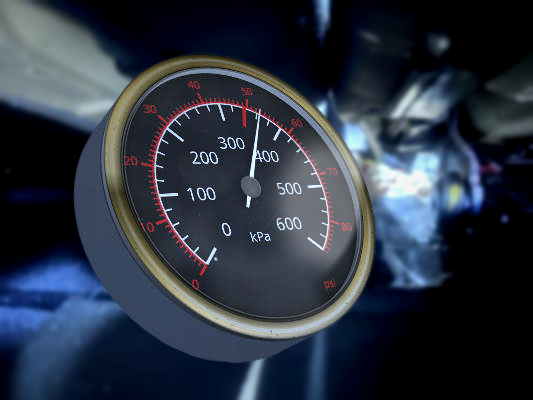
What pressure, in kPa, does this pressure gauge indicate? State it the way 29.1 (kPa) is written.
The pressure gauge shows 360 (kPa)
